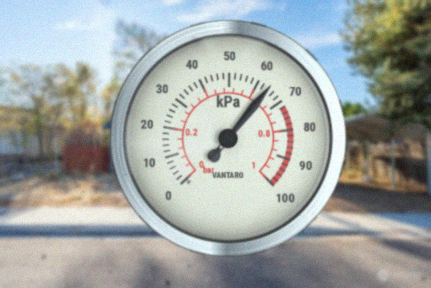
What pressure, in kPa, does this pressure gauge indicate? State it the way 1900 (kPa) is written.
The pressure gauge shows 64 (kPa)
